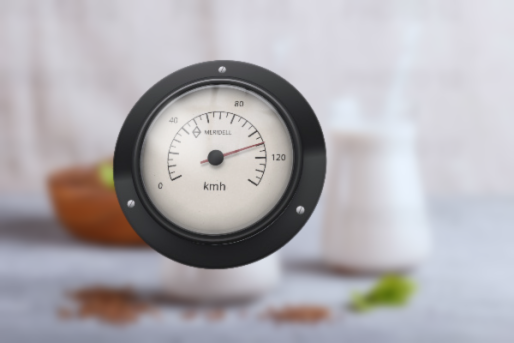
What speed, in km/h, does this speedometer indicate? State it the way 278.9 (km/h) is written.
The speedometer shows 110 (km/h)
